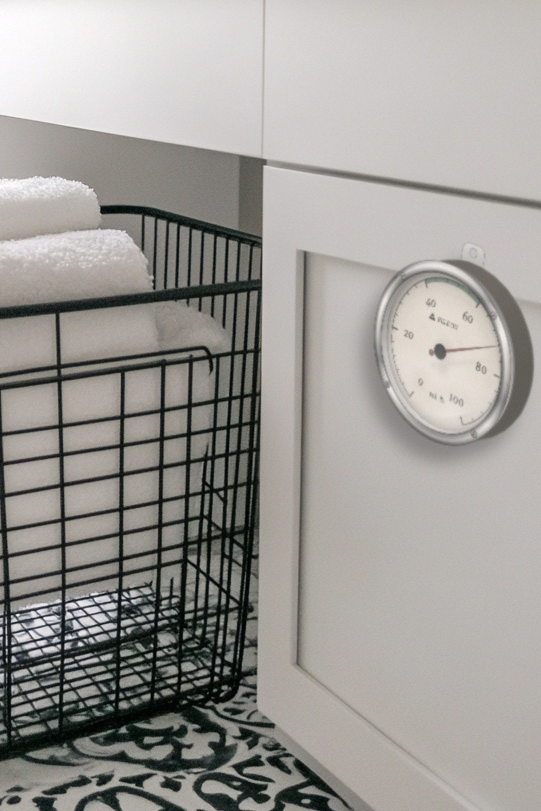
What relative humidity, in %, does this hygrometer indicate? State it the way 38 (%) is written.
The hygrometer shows 72 (%)
